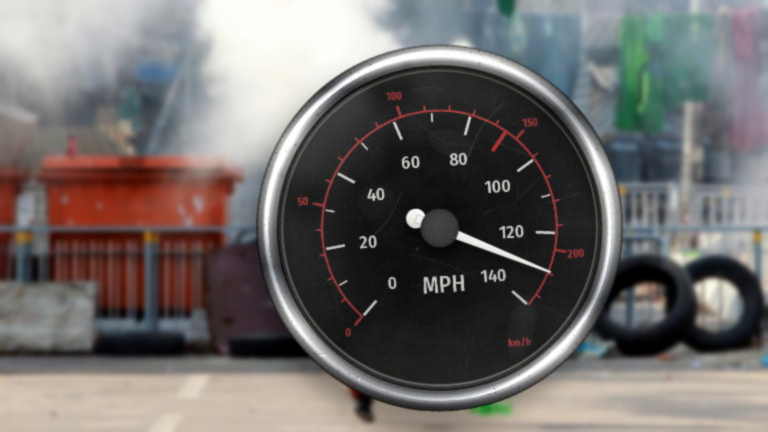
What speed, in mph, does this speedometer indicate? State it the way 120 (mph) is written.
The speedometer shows 130 (mph)
